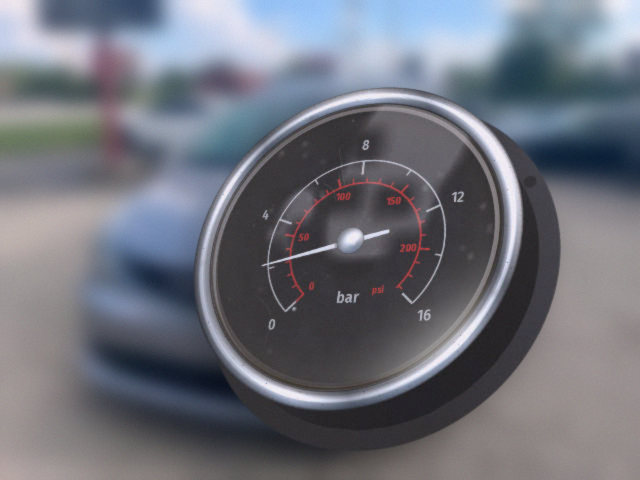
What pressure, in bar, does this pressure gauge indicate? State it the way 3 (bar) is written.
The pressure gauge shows 2 (bar)
